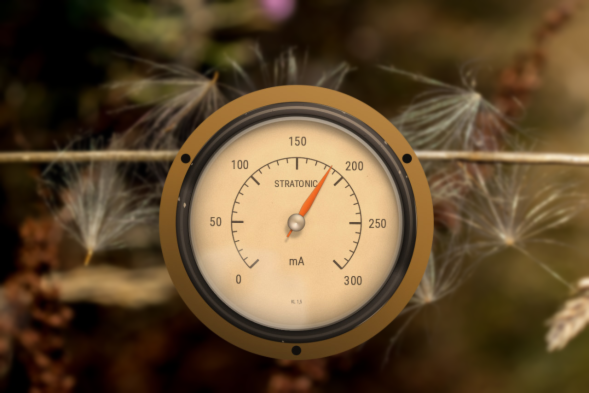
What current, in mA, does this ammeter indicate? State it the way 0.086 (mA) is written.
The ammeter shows 185 (mA)
